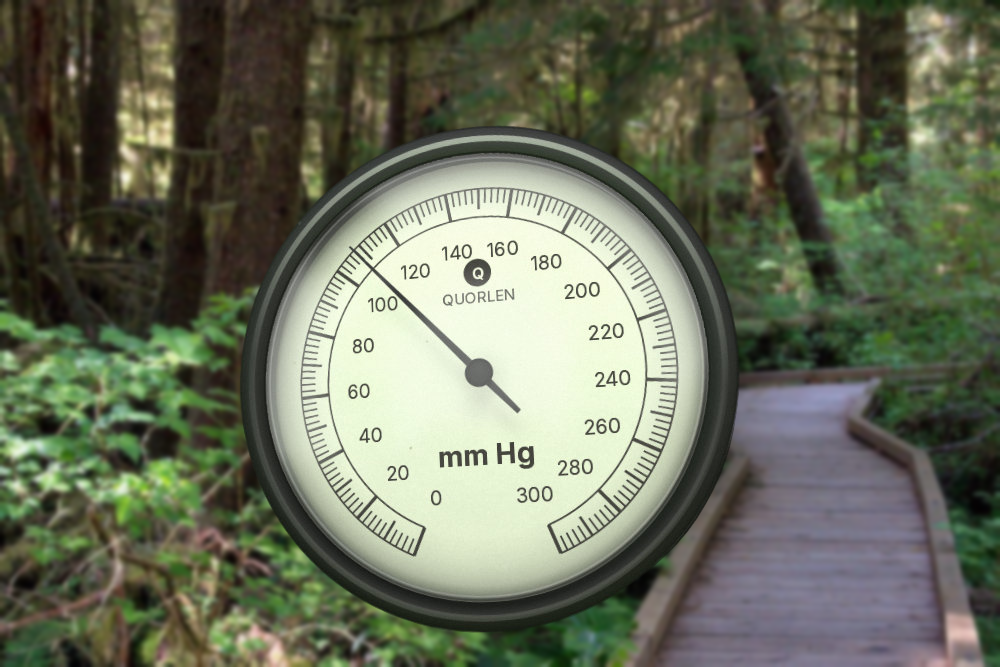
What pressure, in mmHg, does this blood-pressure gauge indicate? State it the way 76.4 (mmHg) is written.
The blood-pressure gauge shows 108 (mmHg)
